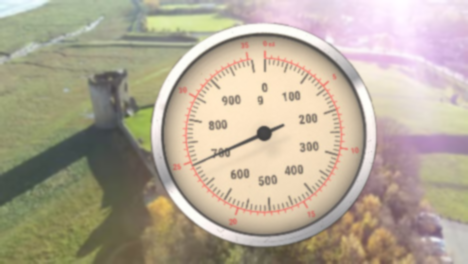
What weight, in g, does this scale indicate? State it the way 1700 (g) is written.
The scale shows 700 (g)
